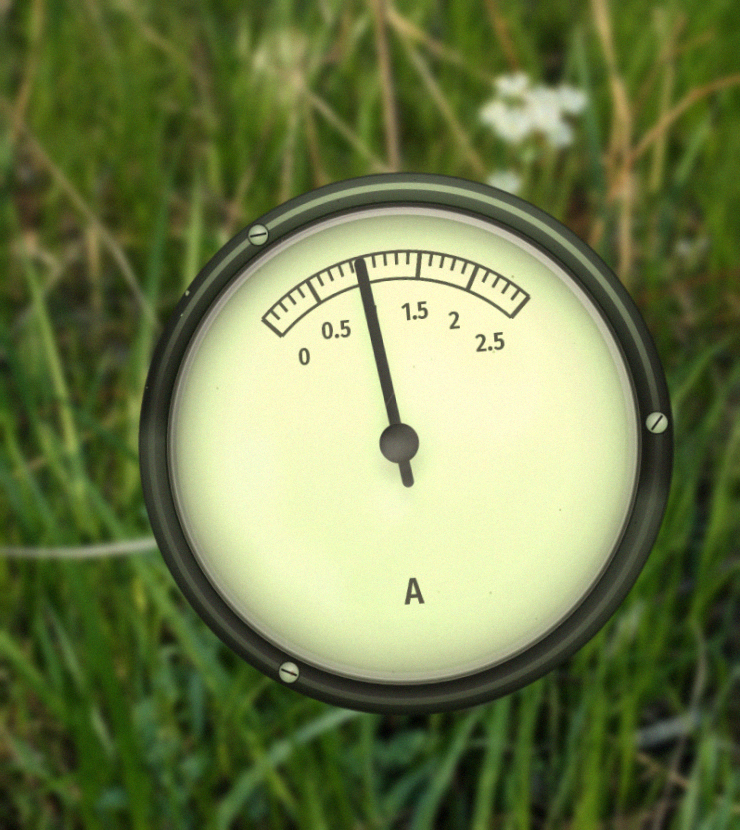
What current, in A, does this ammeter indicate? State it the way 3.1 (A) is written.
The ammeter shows 1 (A)
